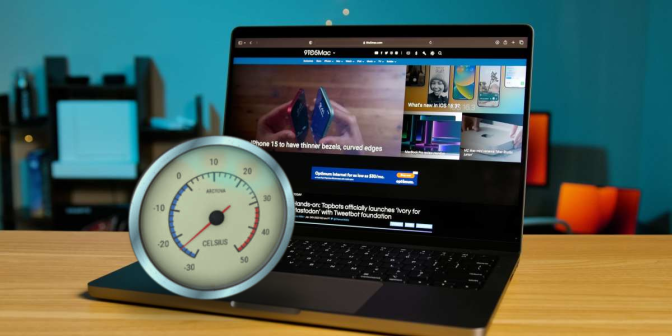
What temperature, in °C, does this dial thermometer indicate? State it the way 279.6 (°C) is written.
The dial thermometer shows -24 (°C)
